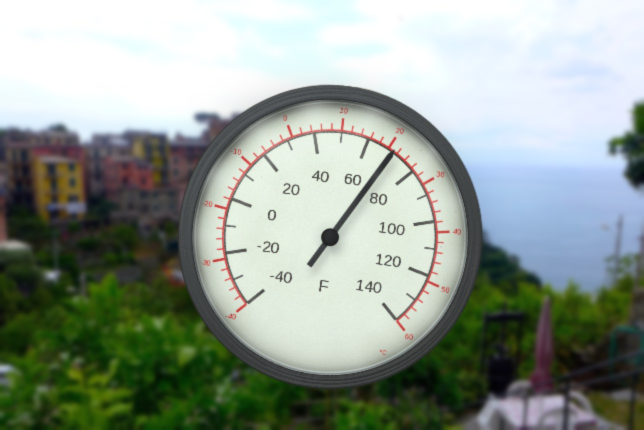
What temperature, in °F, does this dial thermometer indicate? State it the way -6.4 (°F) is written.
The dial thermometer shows 70 (°F)
